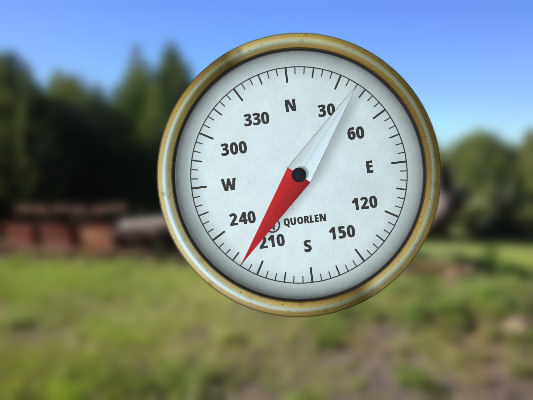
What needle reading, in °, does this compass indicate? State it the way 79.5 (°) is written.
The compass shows 220 (°)
